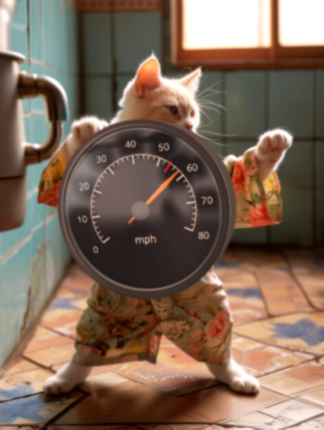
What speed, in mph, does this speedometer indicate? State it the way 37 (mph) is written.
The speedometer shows 58 (mph)
